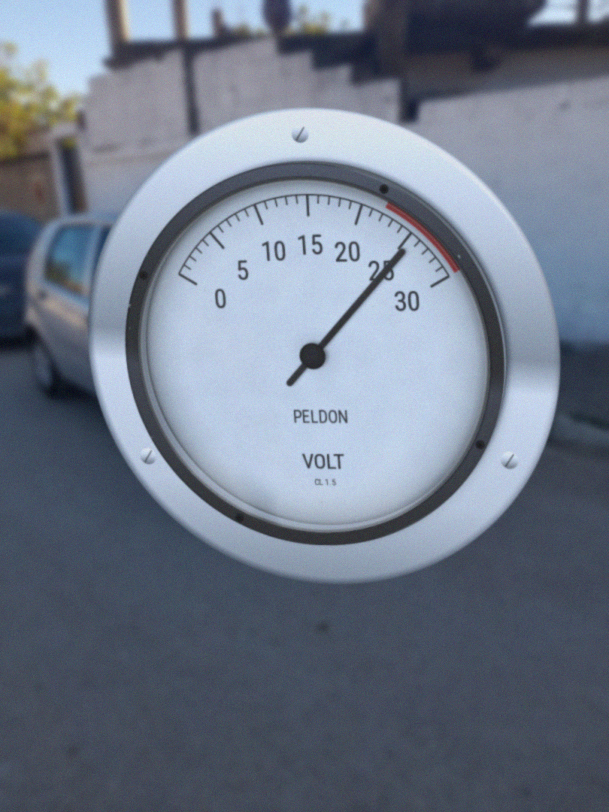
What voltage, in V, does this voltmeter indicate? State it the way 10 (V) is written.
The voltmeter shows 25.5 (V)
